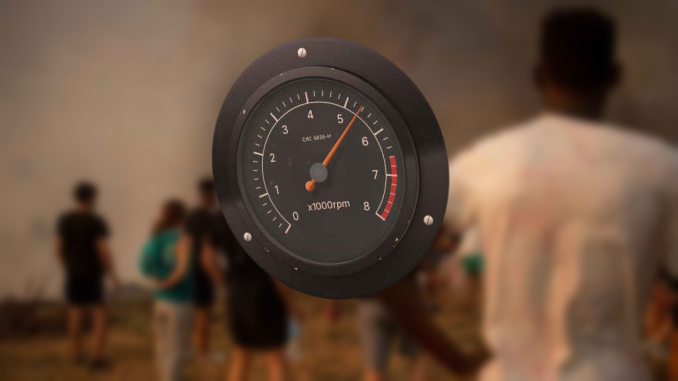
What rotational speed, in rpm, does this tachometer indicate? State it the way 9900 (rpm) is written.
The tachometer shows 5400 (rpm)
